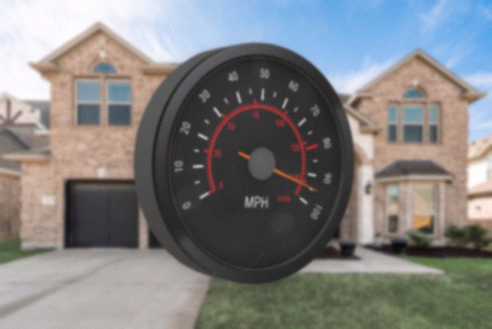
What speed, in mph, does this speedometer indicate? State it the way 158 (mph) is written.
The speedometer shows 95 (mph)
